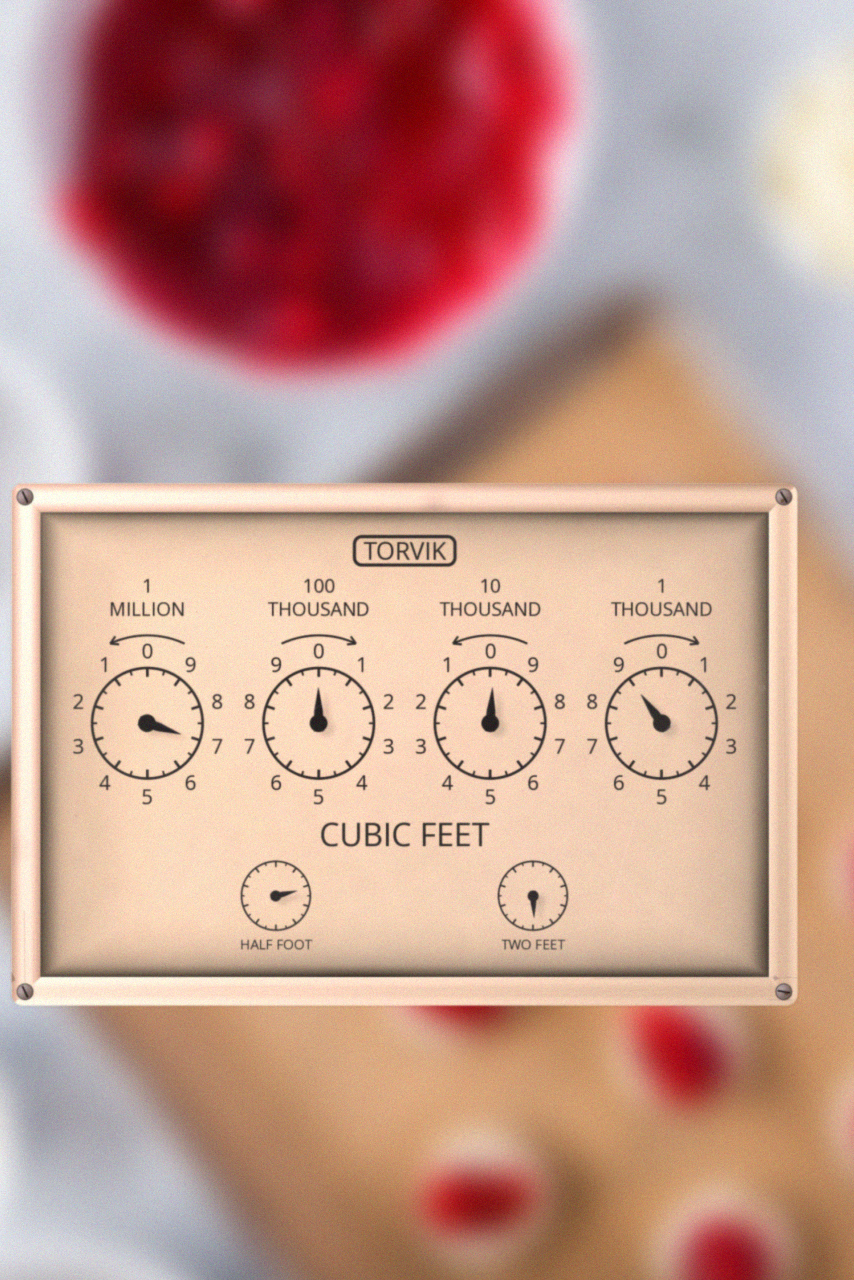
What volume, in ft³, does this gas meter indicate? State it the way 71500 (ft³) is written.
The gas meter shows 699900 (ft³)
